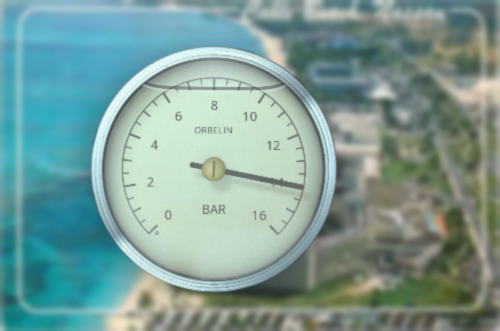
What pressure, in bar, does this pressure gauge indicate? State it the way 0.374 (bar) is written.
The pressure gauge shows 14 (bar)
